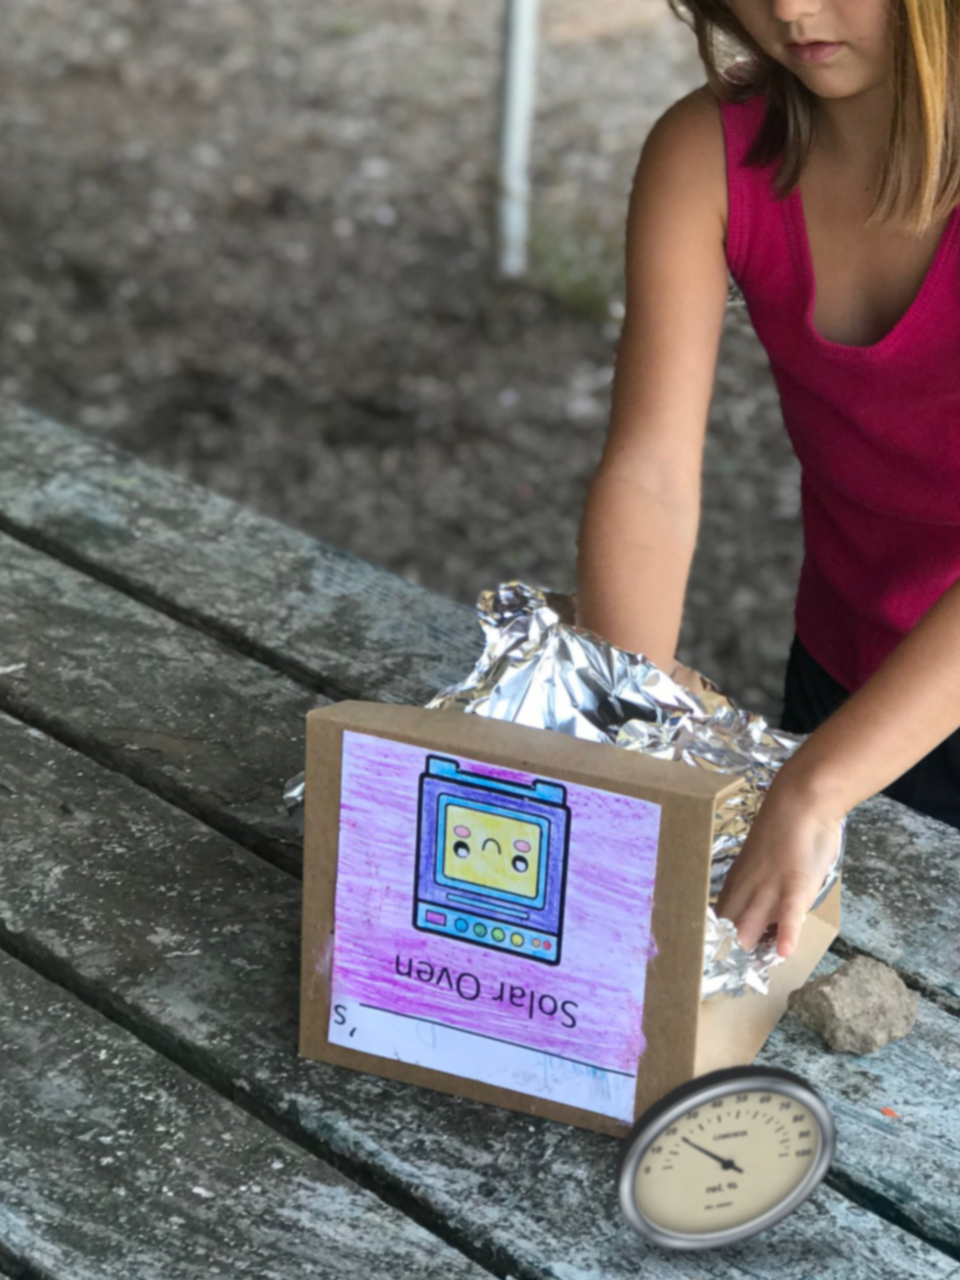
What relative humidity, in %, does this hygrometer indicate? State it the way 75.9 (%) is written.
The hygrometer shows 20 (%)
